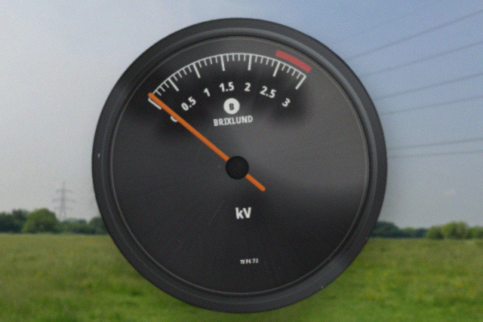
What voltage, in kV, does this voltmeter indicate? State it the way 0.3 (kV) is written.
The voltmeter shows 0.1 (kV)
